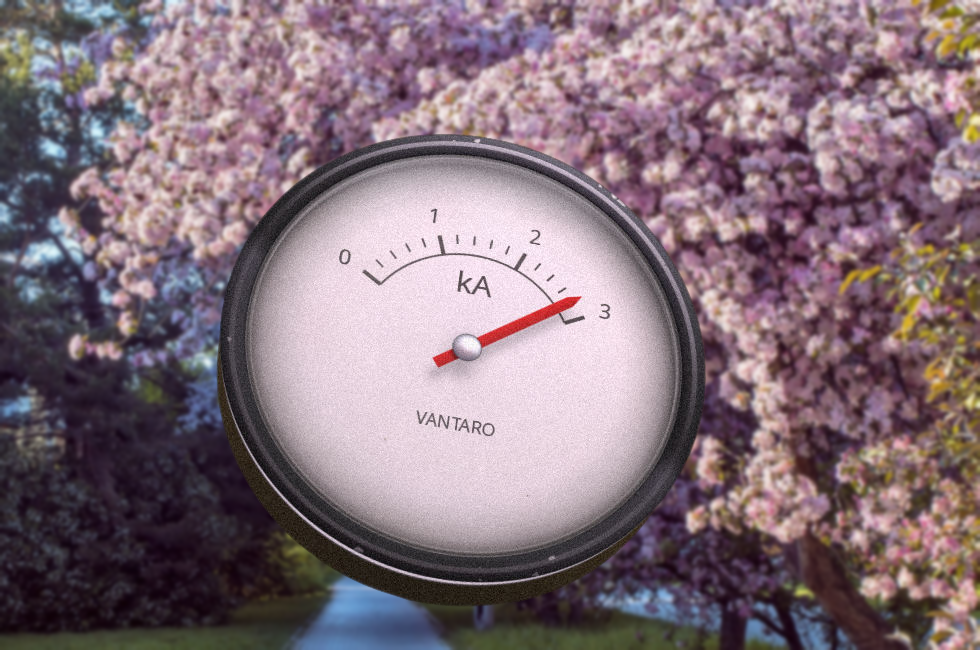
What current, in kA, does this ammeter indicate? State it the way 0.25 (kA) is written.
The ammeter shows 2.8 (kA)
